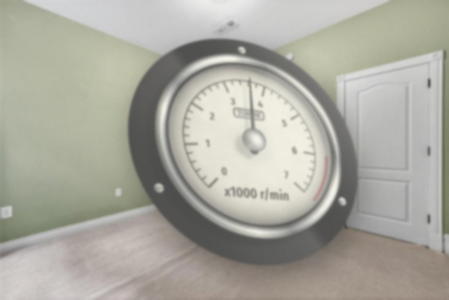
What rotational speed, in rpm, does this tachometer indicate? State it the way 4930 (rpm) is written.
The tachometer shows 3600 (rpm)
